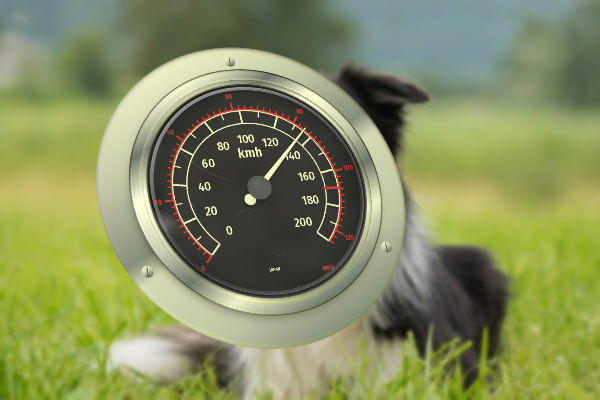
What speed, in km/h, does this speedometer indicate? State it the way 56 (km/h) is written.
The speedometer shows 135 (km/h)
